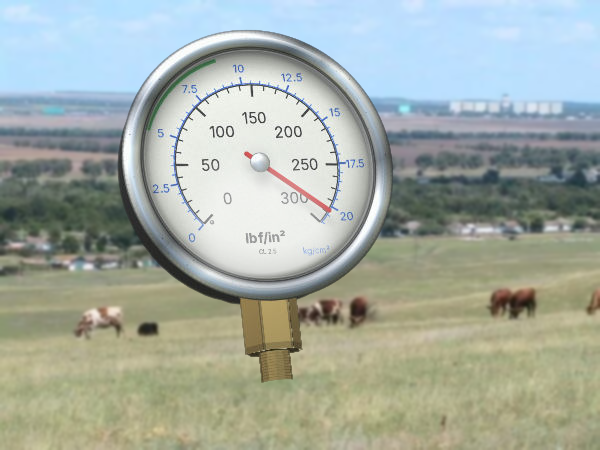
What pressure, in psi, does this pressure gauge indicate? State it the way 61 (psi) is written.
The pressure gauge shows 290 (psi)
